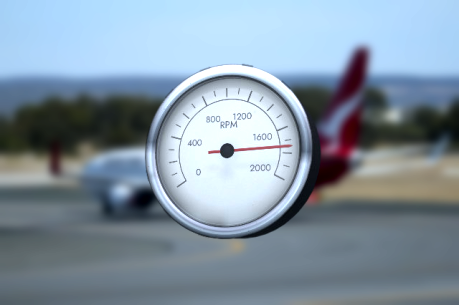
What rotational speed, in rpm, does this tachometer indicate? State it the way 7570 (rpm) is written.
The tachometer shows 1750 (rpm)
